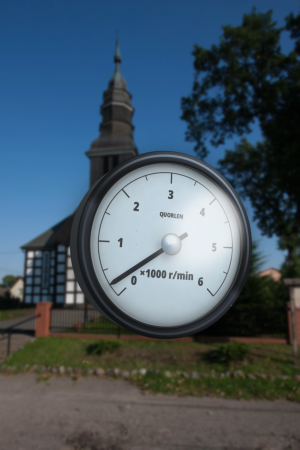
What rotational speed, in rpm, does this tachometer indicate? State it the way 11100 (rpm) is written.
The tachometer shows 250 (rpm)
